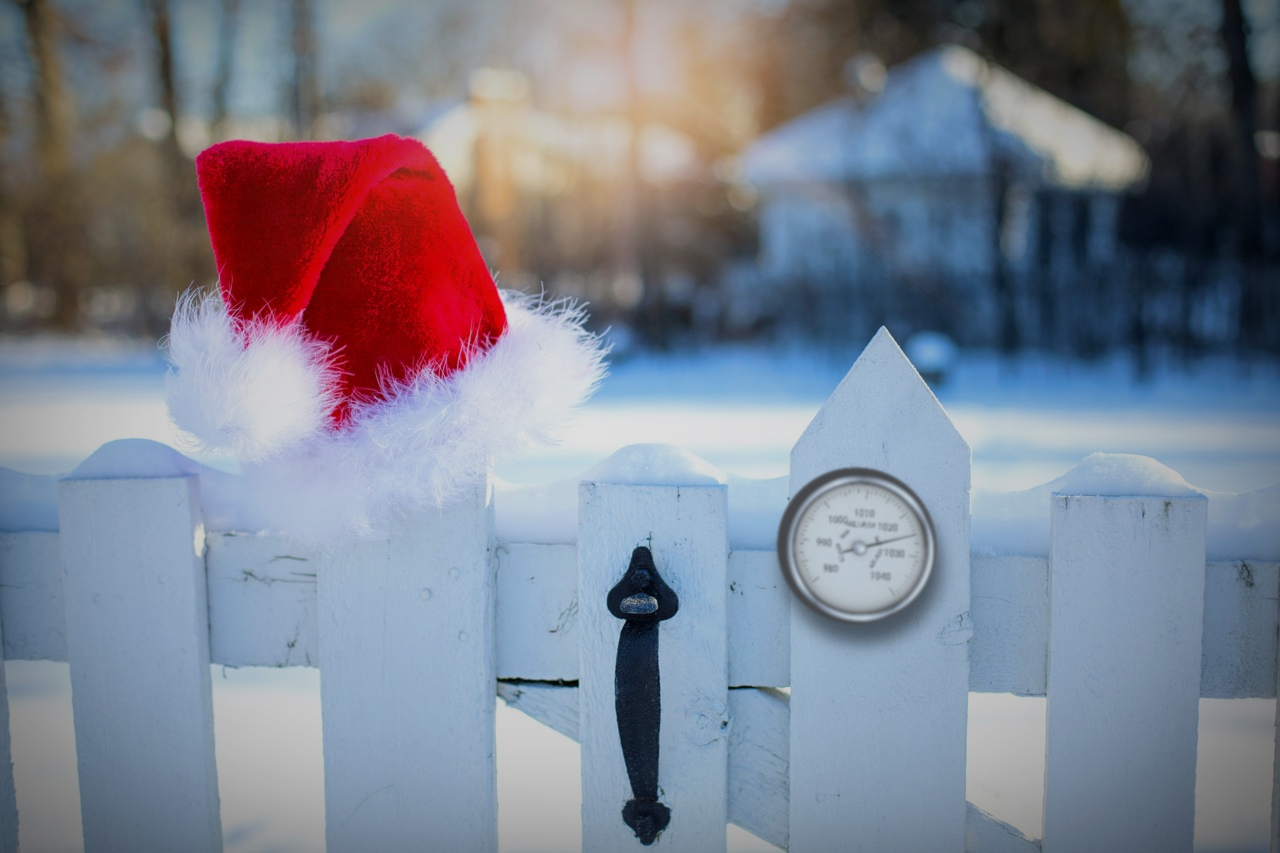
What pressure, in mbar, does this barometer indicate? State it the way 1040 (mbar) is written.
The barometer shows 1025 (mbar)
